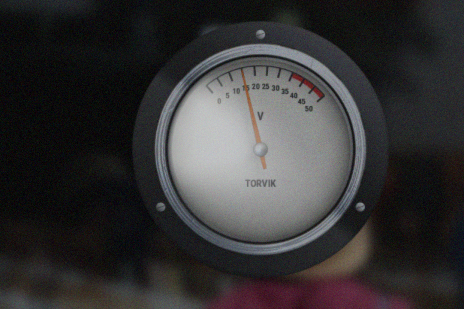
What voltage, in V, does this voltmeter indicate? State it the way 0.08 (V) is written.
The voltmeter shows 15 (V)
